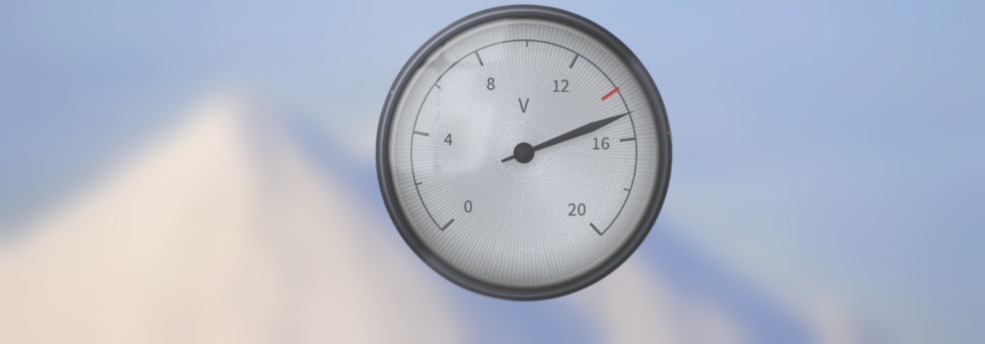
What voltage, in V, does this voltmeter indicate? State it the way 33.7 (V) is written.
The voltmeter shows 15 (V)
